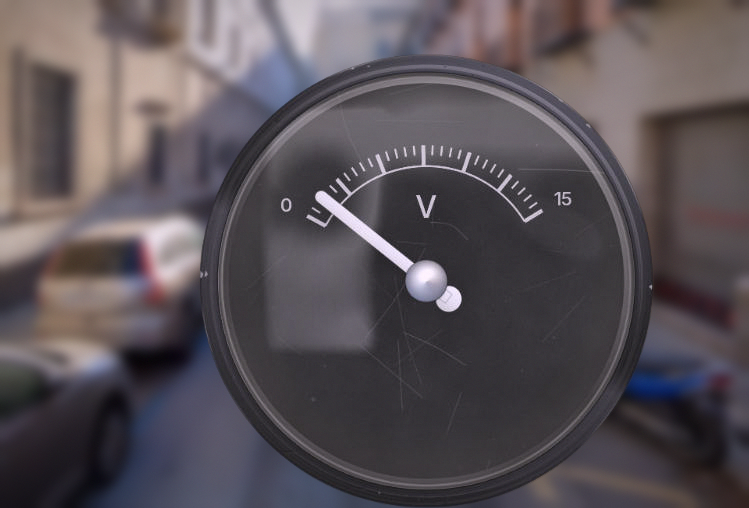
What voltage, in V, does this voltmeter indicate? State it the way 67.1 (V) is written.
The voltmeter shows 1.25 (V)
